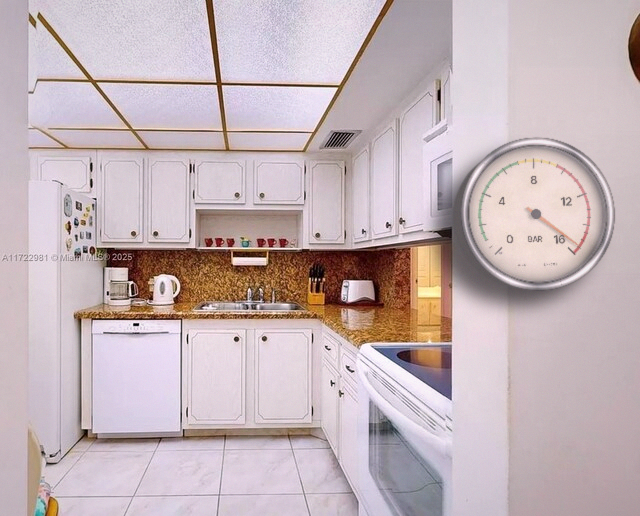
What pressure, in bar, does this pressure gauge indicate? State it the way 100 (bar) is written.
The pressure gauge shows 15.5 (bar)
